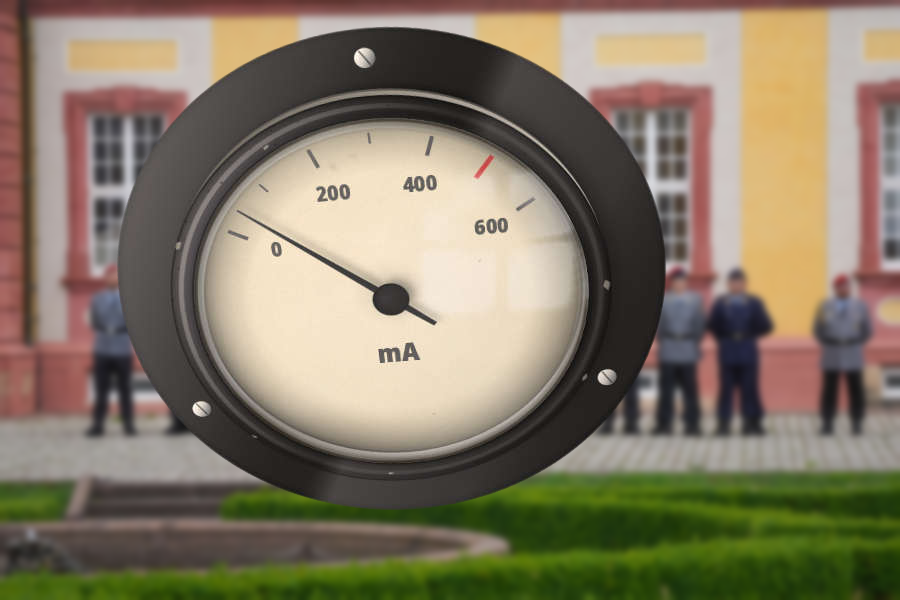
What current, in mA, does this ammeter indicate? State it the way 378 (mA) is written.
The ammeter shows 50 (mA)
